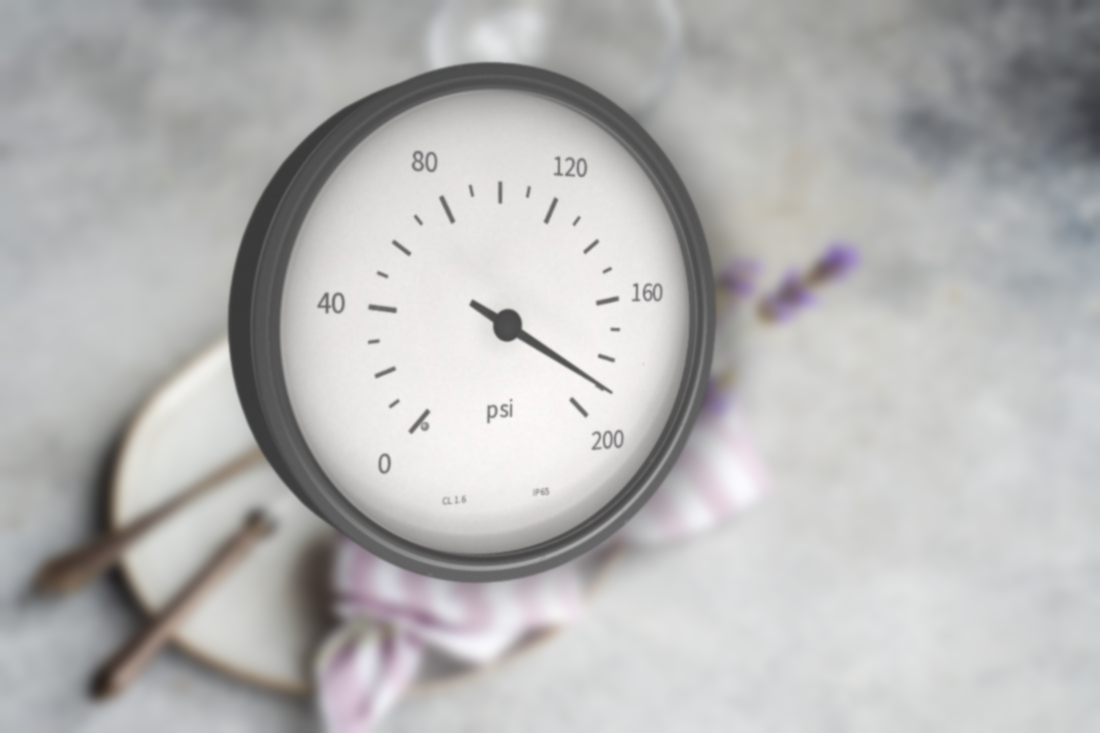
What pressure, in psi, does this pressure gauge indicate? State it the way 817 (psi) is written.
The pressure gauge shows 190 (psi)
